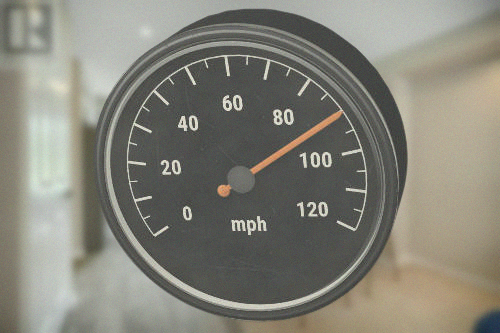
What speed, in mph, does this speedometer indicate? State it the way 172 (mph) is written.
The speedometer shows 90 (mph)
